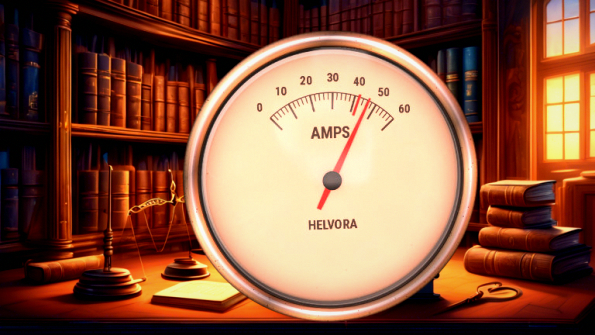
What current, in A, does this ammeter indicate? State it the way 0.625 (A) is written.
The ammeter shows 46 (A)
